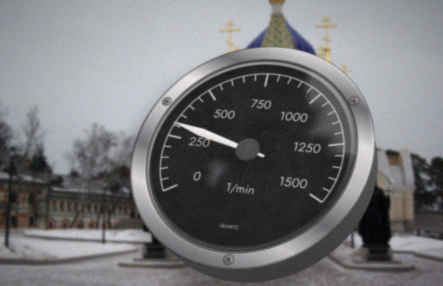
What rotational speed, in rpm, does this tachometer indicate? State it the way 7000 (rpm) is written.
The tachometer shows 300 (rpm)
